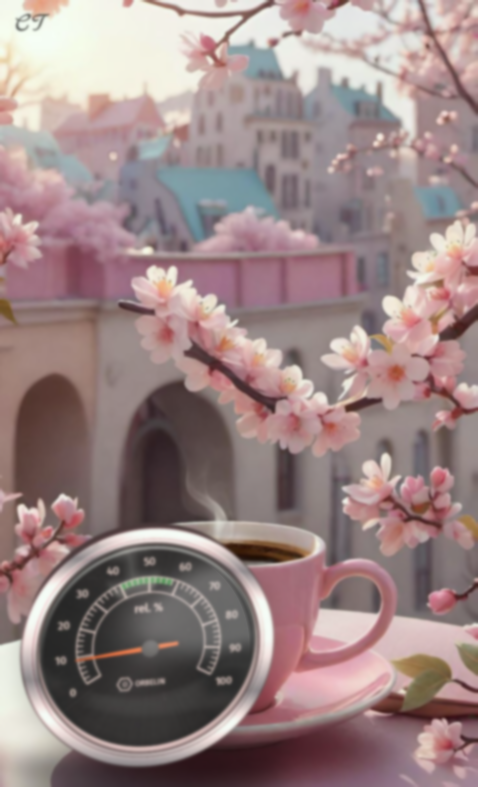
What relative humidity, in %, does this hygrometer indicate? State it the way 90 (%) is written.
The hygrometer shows 10 (%)
